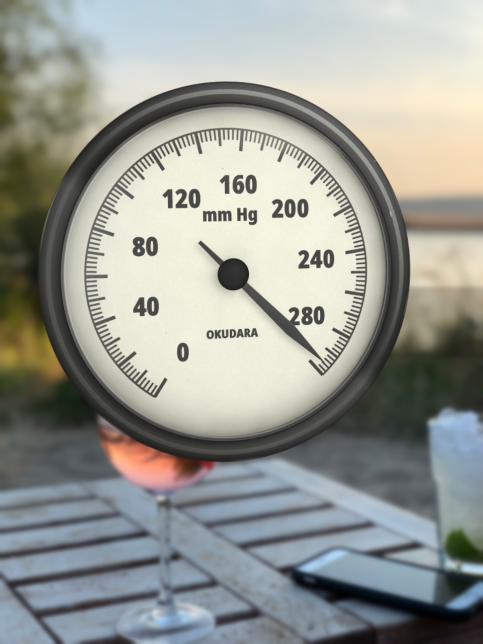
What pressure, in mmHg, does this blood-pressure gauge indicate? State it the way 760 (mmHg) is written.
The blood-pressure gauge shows 296 (mmHg)
